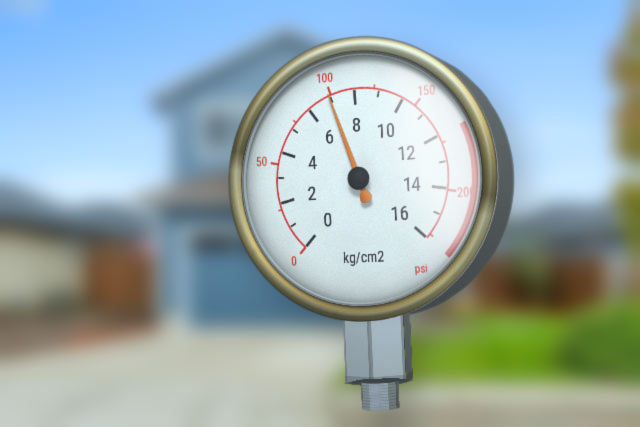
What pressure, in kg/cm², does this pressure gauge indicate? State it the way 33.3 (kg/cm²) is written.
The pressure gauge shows 7 (kg/cm²)
